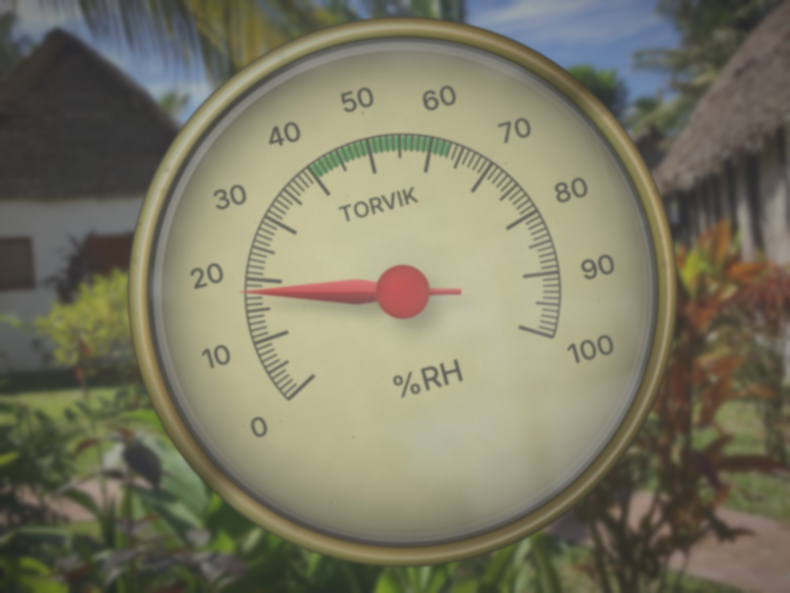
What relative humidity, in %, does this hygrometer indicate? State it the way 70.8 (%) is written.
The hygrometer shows 18 (%)
